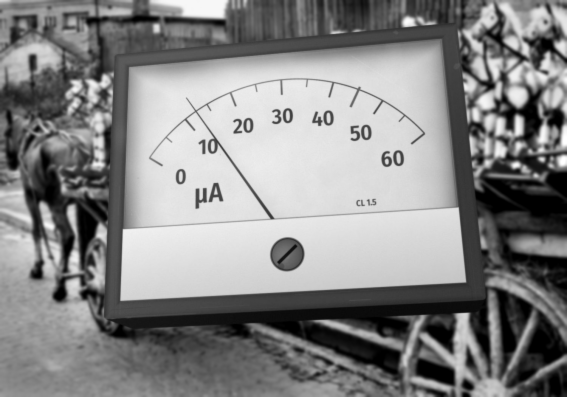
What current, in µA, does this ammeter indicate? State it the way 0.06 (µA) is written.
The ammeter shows 12.5 (µA)
